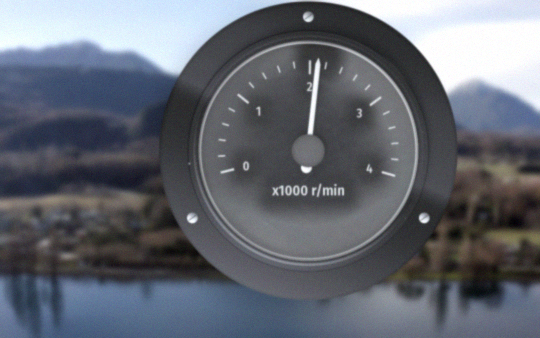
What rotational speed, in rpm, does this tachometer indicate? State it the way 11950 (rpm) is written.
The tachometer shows 2100 (rpm)
